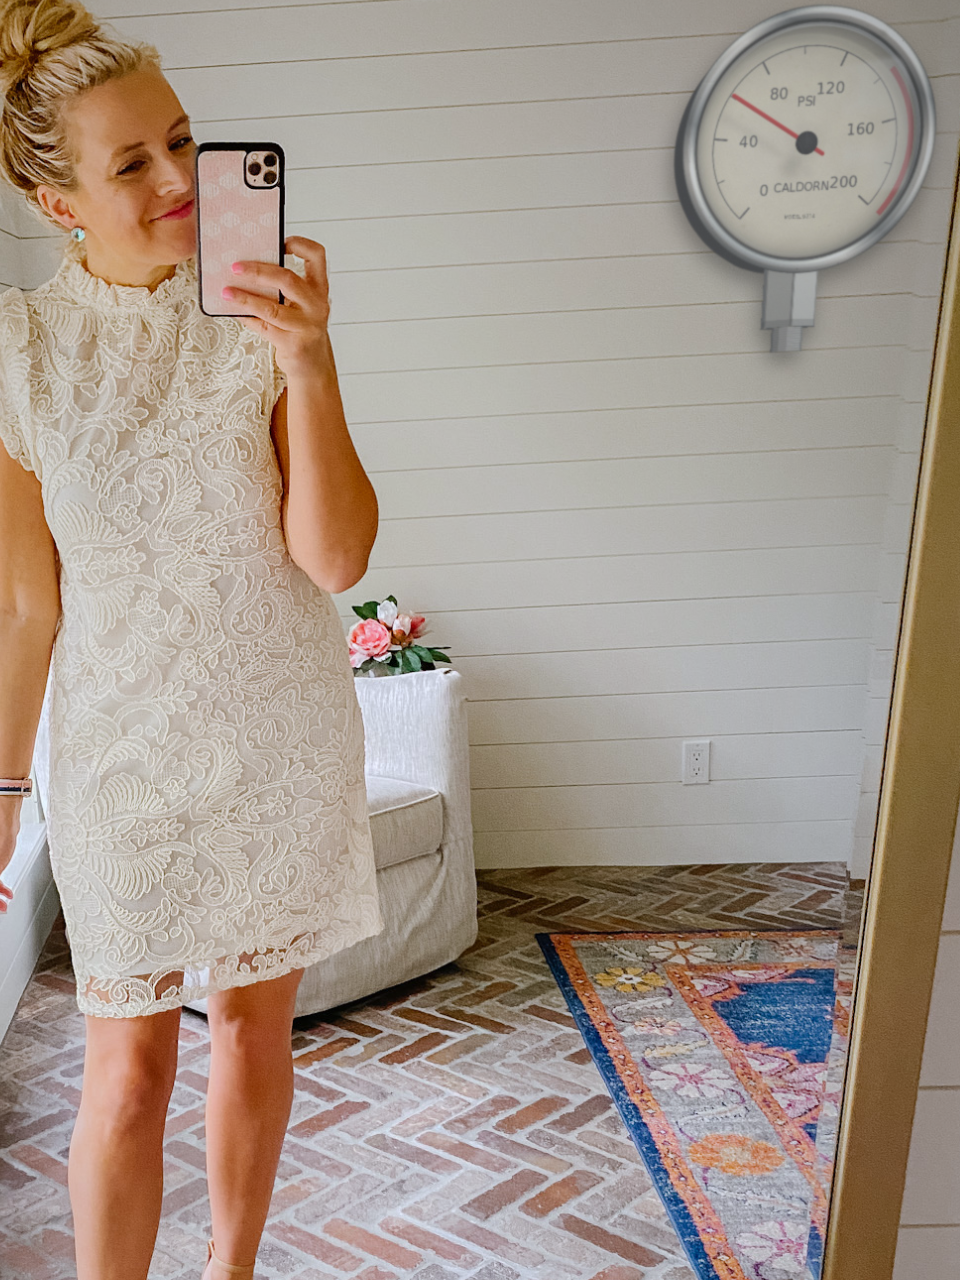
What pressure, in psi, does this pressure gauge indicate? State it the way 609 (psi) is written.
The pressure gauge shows 60 (psi)
